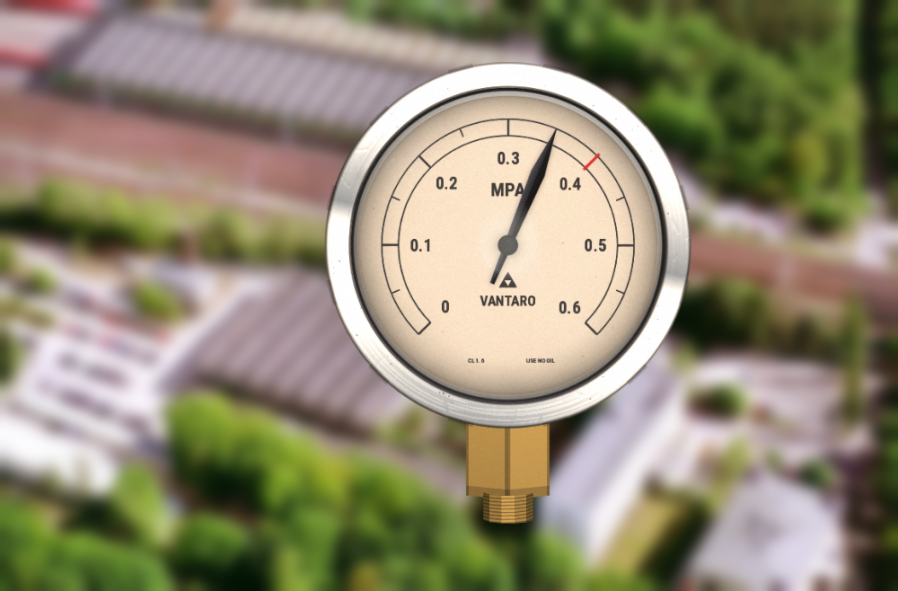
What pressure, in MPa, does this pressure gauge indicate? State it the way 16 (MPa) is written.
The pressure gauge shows 0.35 (MPa)
